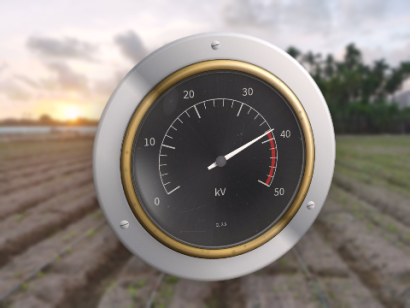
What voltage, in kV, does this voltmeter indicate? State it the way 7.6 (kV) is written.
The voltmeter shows 38 (kV)
